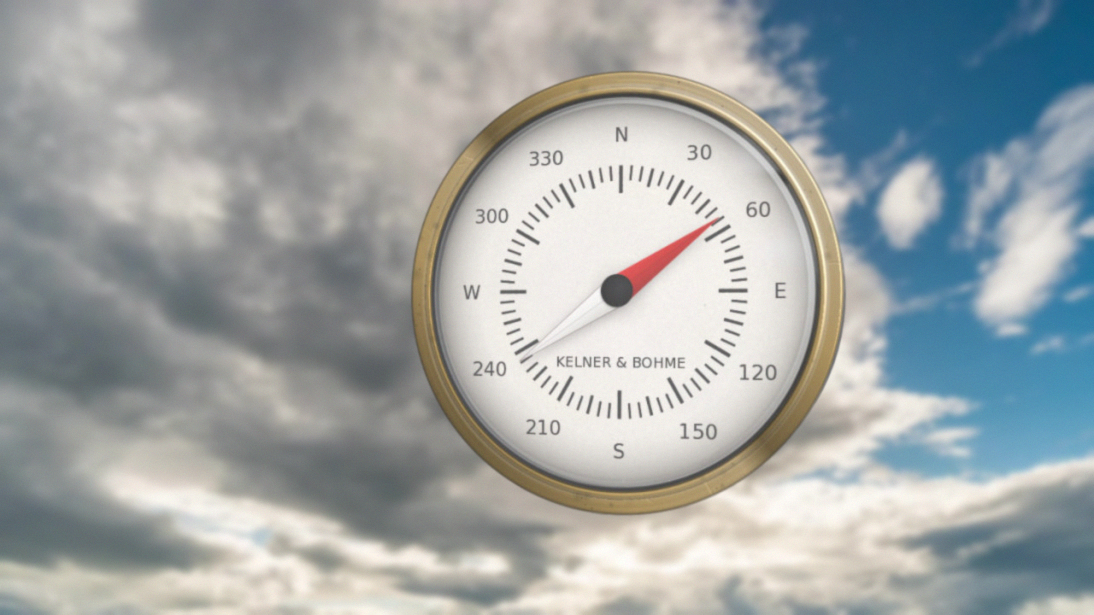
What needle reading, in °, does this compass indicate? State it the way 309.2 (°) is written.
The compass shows 55 (°)
